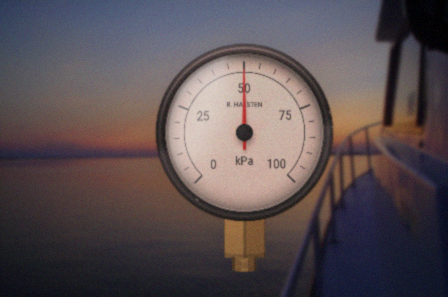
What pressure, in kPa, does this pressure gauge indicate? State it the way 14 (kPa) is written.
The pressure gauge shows 50 (kPa)
